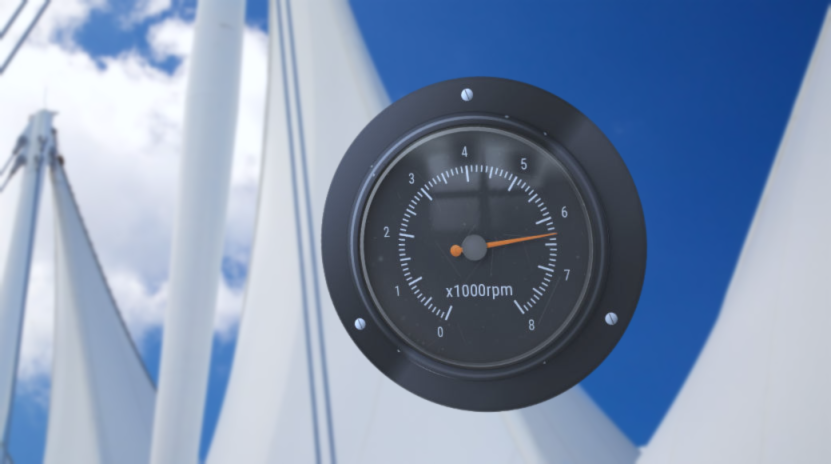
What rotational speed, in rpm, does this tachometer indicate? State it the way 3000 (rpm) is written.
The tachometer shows 6300 (rpm)
